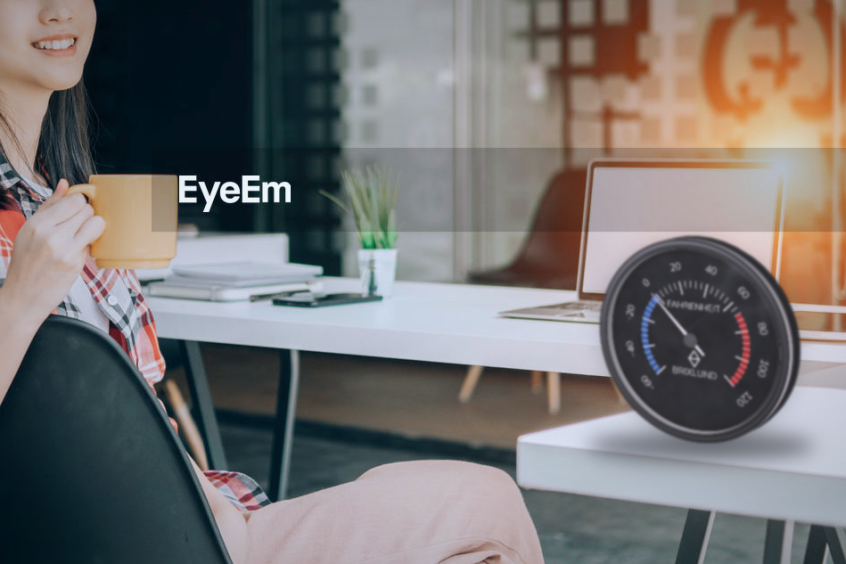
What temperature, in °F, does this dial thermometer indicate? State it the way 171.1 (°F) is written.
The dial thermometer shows 0 (°F)
